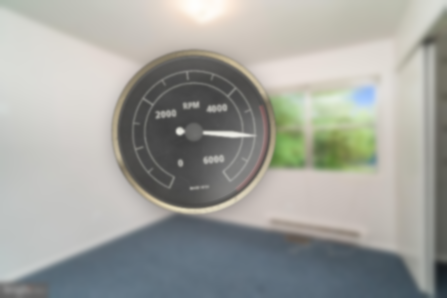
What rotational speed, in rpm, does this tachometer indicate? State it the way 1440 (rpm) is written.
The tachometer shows 5000 (rpm)
